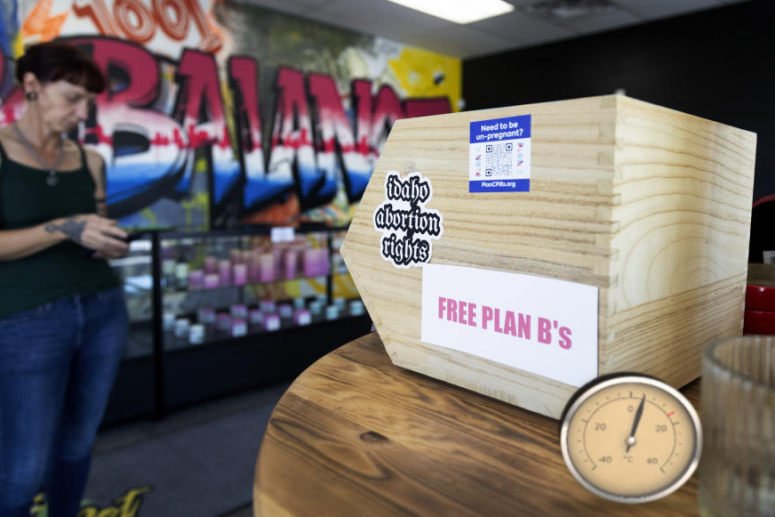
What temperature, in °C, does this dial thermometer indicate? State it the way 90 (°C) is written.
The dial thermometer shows 4 (°C)
